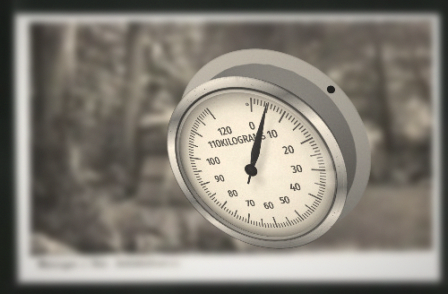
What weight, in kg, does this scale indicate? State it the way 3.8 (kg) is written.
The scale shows 5 (kg)
